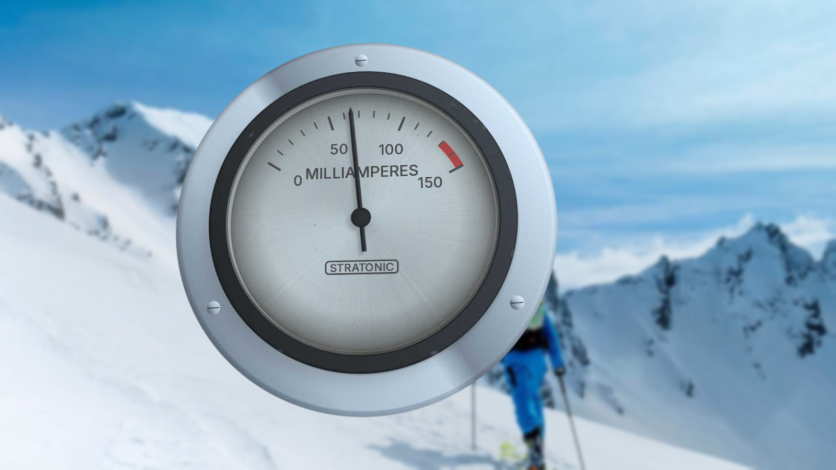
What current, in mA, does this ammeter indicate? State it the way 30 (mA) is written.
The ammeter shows 65 (mA)
